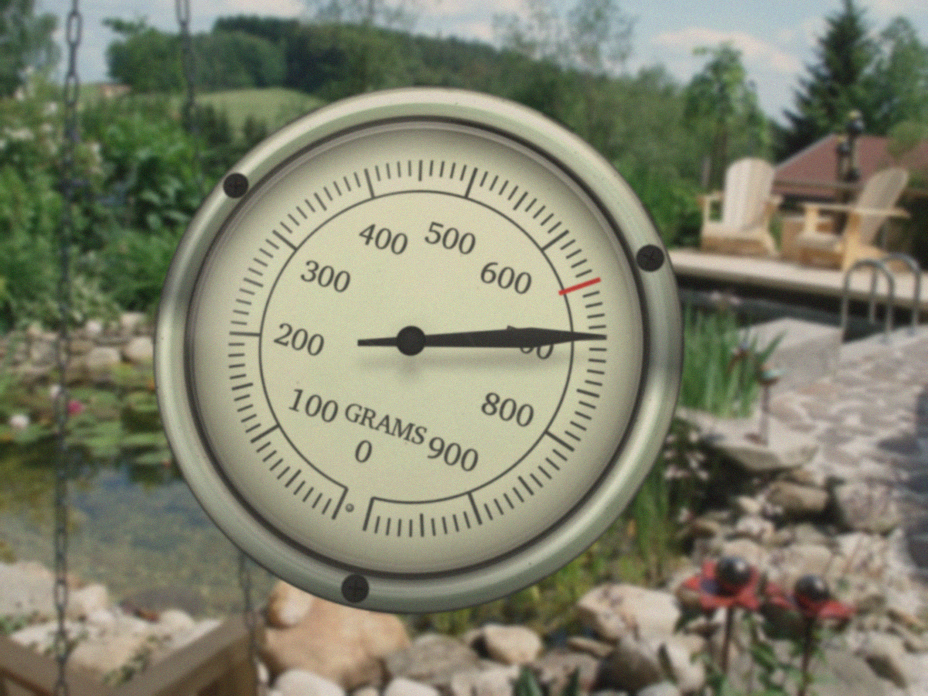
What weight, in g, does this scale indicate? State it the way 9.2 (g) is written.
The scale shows 700 (g)
